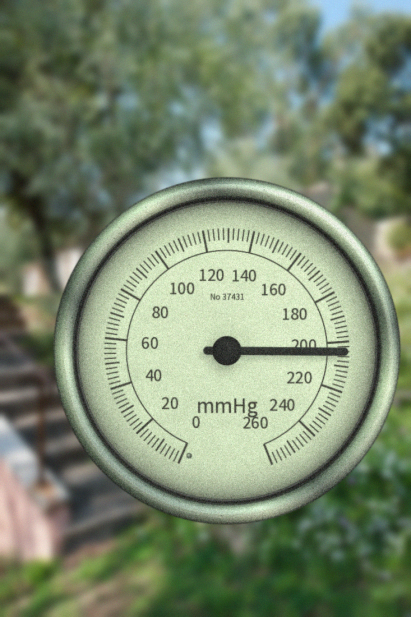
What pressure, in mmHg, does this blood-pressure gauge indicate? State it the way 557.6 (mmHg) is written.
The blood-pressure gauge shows 204 (mmHg)
